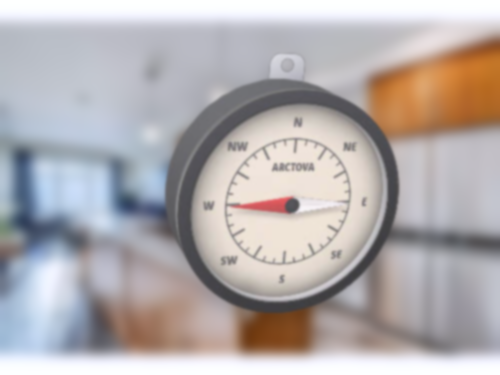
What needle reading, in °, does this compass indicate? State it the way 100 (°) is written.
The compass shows 270 (°)
